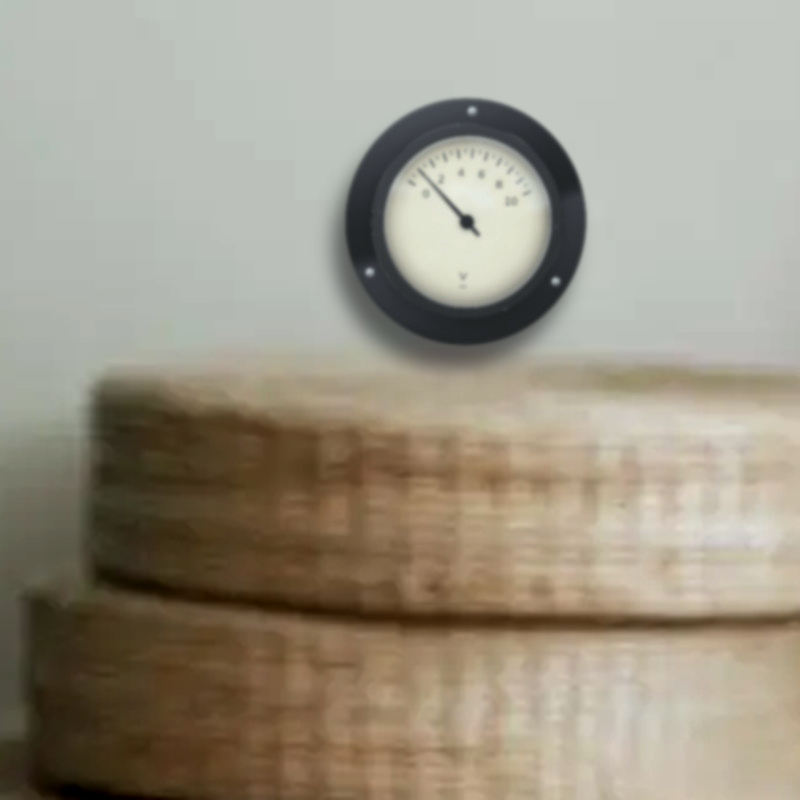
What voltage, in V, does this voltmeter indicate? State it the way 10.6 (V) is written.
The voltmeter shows 1 (V)
